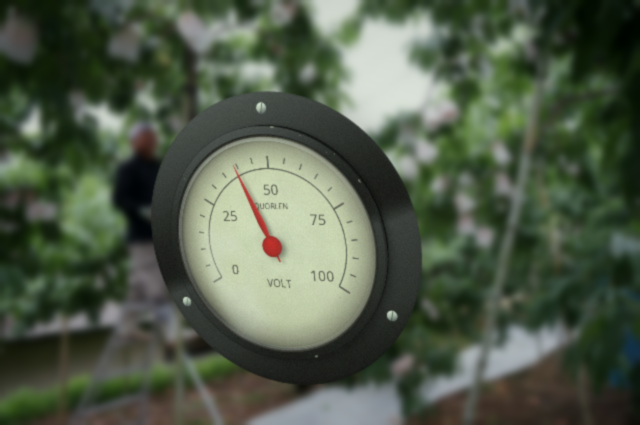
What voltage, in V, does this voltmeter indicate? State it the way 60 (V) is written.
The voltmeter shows 40 (V)
